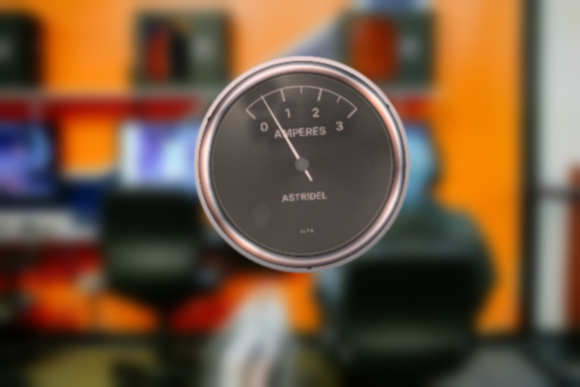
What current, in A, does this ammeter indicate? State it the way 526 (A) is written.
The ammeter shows 0.5 (A)
